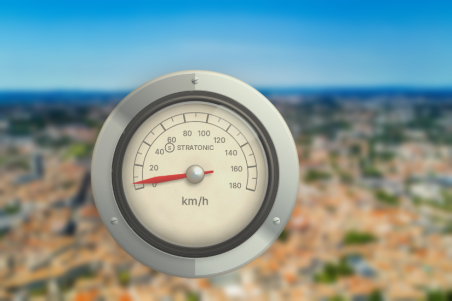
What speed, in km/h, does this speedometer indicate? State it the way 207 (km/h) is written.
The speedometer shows 5 (km/h)
